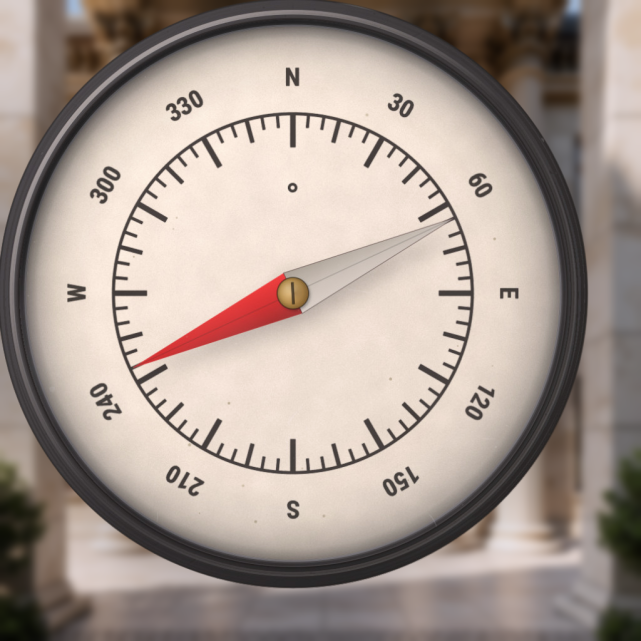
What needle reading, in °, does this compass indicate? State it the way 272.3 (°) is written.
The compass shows 245 (°)
